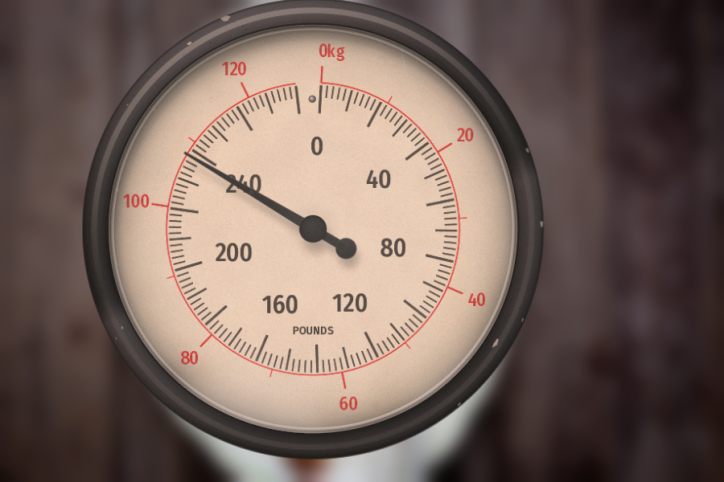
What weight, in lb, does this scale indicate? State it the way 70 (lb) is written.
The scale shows 238 (lb)
